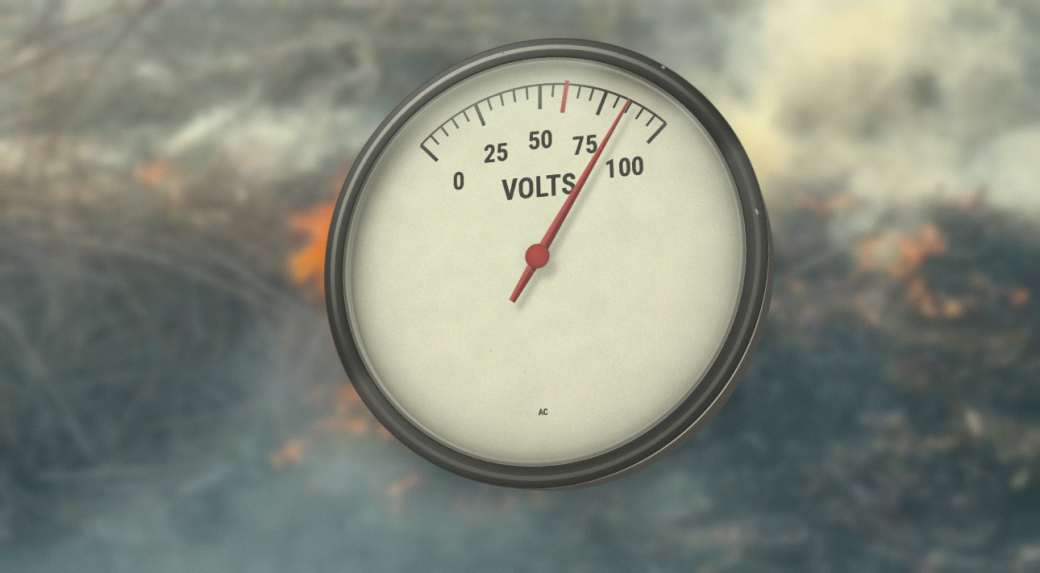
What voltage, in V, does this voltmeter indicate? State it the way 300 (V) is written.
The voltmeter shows 85 (V)
